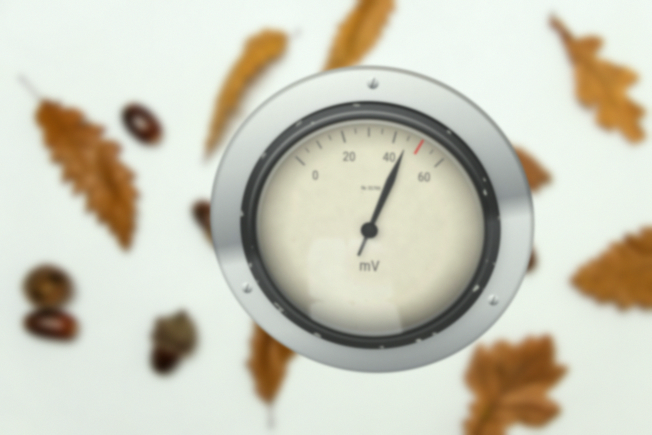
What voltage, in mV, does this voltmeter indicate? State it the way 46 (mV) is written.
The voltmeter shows 45 (mV)
